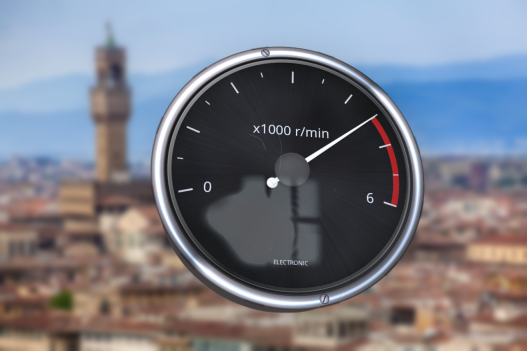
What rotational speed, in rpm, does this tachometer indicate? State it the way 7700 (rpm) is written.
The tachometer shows 4500 (rpm)
